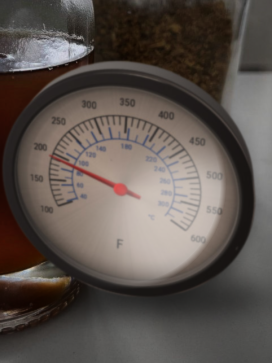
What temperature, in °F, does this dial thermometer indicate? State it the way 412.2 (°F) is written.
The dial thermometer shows 200 (°F)
